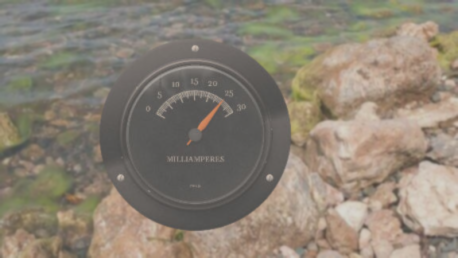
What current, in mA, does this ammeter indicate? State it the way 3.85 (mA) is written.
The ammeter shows 25 (mA)
